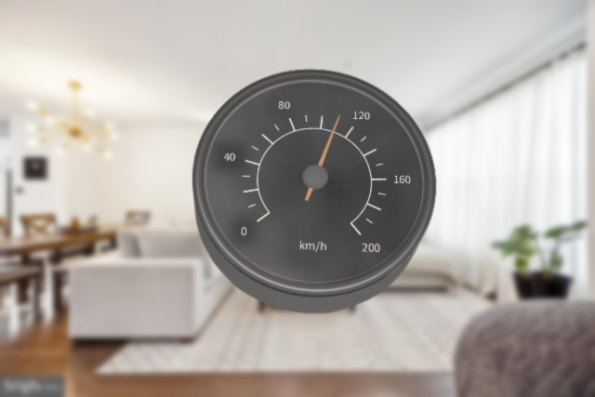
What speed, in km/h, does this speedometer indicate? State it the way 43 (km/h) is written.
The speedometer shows 110 (km/h)
